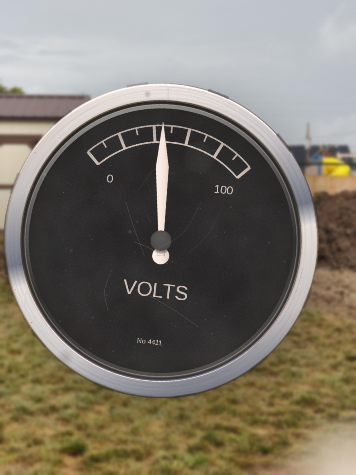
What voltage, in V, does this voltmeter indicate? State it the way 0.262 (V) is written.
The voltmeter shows 45 (V)
